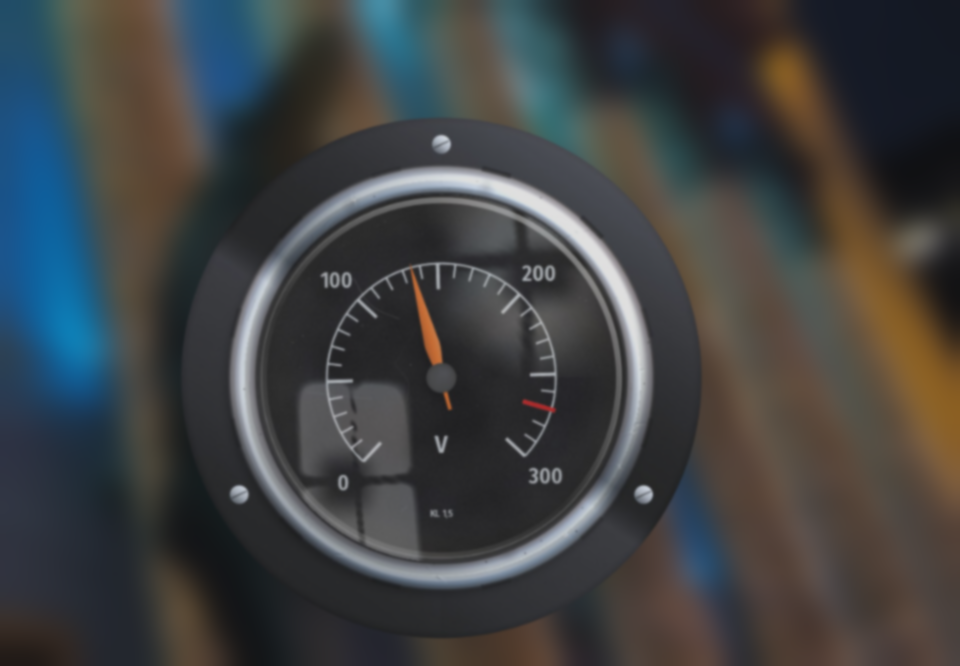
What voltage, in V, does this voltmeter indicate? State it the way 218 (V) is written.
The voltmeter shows 135 (V)
